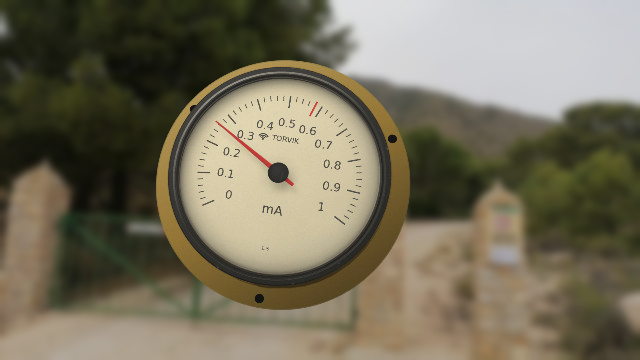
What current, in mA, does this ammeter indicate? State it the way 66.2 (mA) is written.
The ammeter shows 0.26 (mA)
